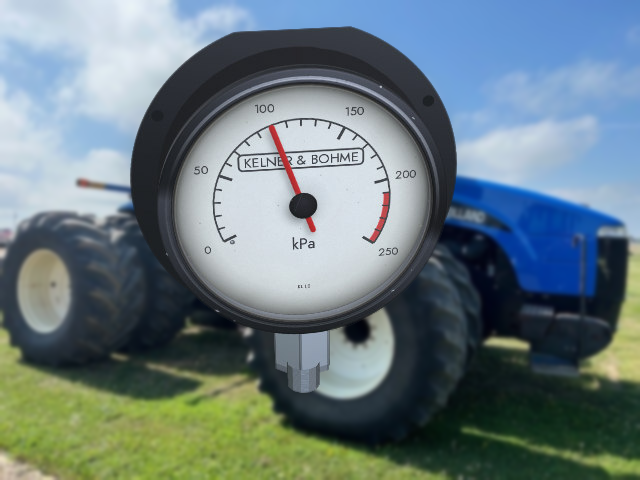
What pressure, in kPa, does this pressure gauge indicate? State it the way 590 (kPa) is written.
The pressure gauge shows 100 (kPa)
